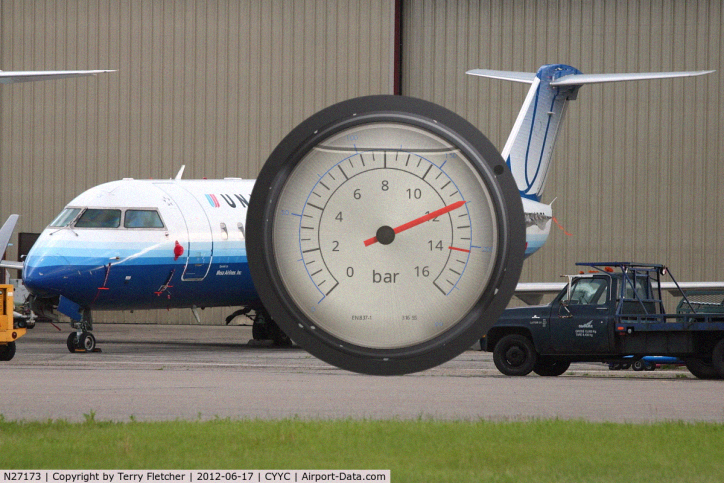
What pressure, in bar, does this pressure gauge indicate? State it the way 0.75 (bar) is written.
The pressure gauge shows 12 (bar)
